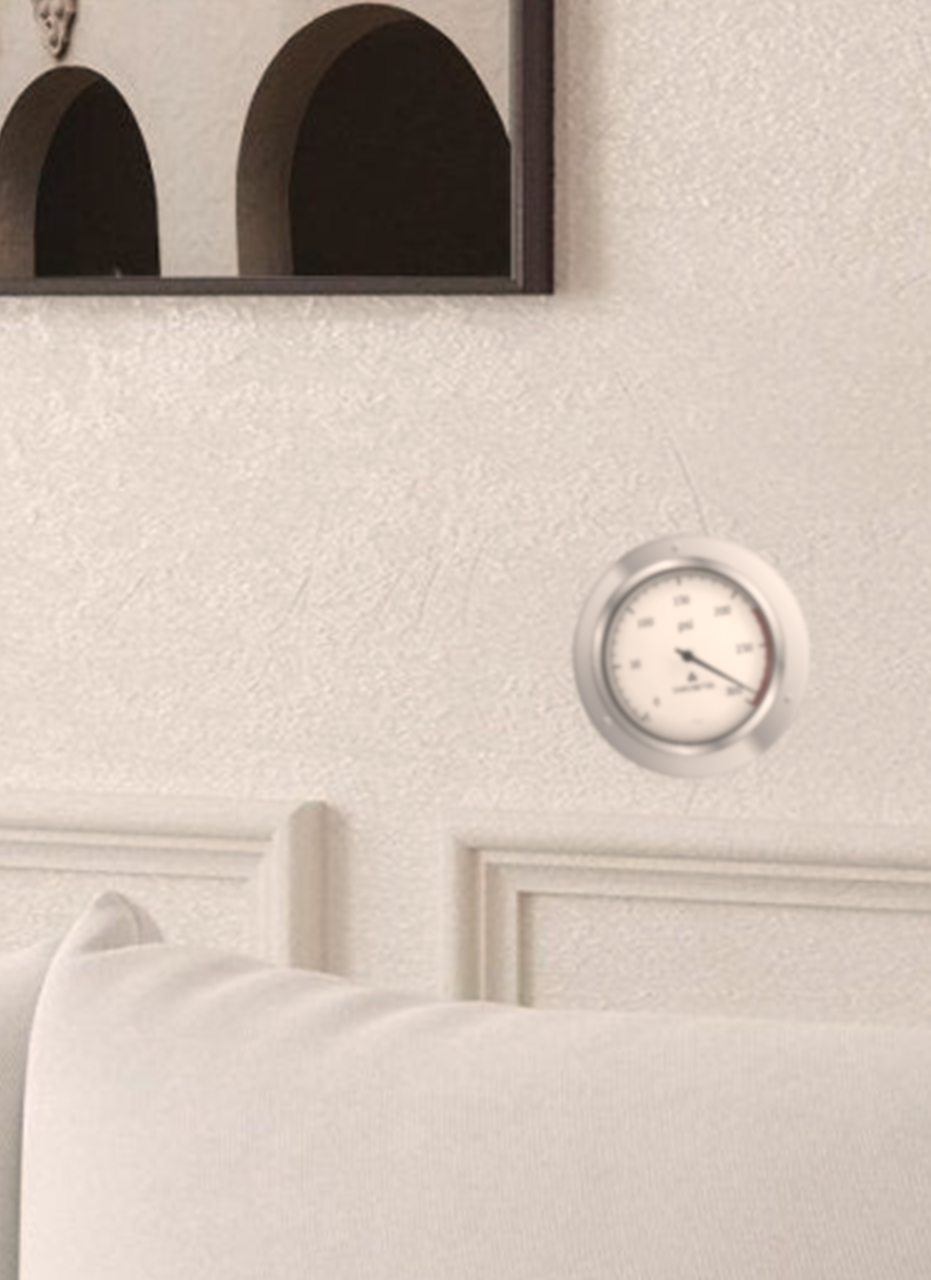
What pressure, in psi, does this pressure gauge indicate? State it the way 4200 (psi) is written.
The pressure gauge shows 290 (psi)
